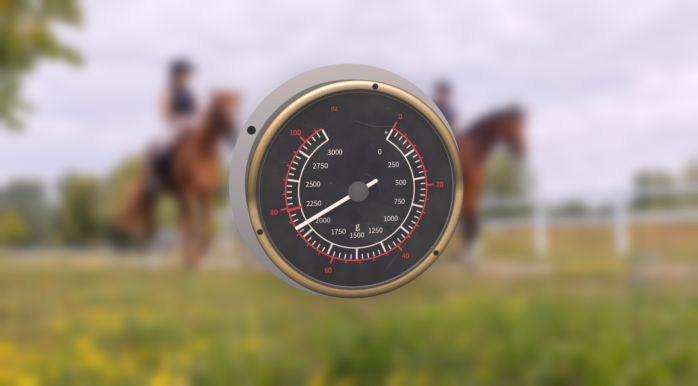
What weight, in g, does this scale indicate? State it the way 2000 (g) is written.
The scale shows 2100 (g)
